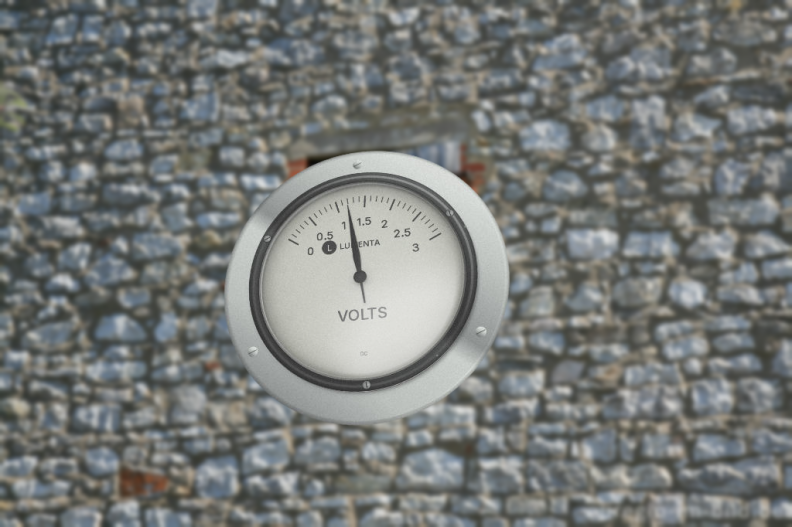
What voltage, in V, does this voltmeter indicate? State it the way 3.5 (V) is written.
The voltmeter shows 1.2 (V)
